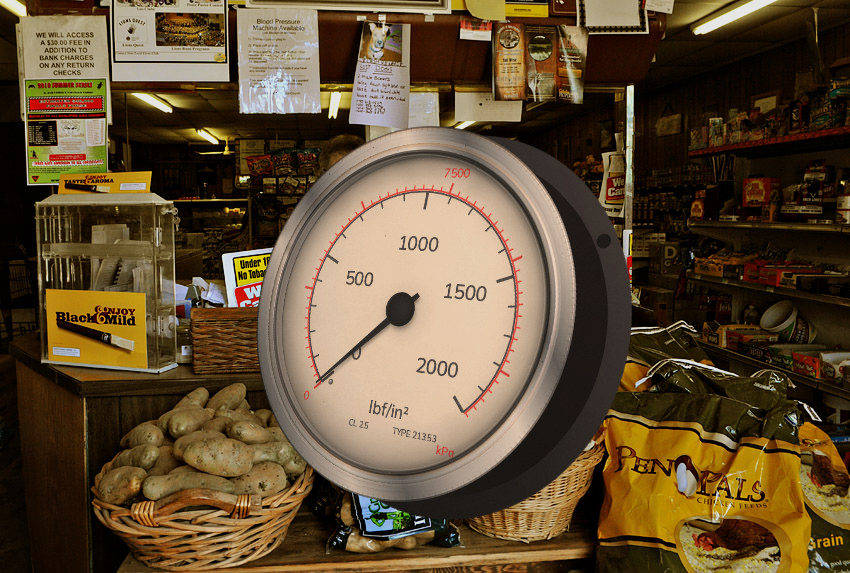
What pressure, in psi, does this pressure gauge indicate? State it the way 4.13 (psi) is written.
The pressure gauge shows 0 (psi)
